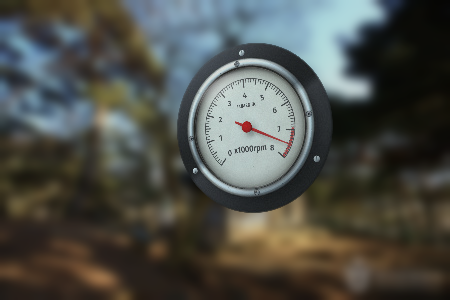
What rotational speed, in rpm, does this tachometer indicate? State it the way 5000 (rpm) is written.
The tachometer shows 7500 (rpm)
